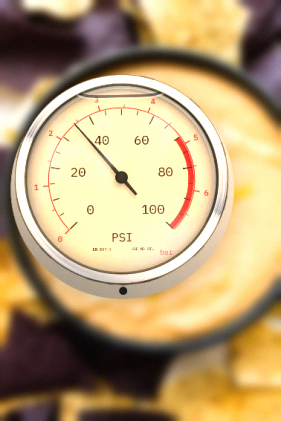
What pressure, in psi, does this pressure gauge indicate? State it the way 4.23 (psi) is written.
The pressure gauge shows 35 (psi)
